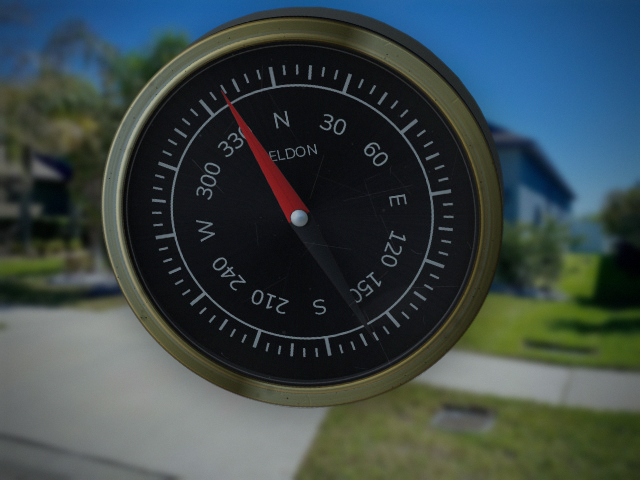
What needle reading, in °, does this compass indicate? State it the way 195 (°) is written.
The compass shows 340 (°)
